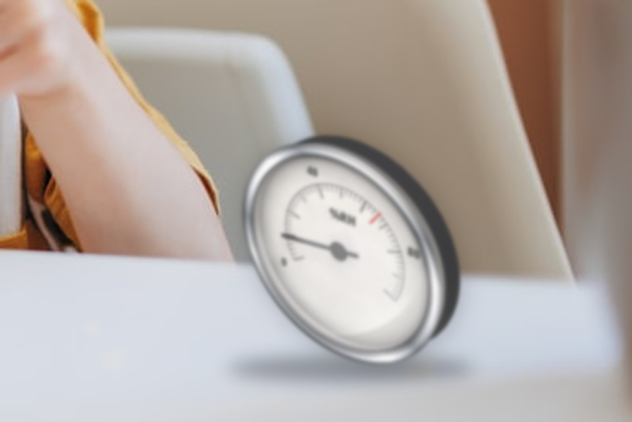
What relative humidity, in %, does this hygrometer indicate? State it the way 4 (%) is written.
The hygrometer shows 10 (%)
